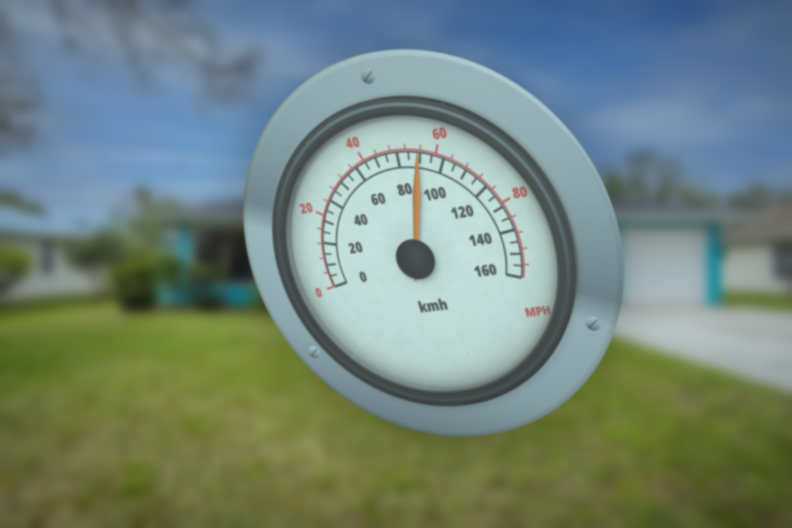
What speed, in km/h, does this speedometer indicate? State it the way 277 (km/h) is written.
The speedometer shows 90 (km/h)
